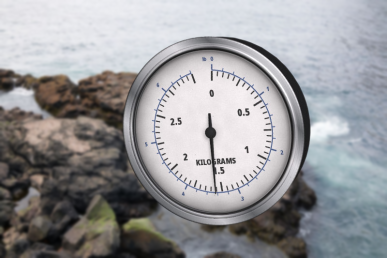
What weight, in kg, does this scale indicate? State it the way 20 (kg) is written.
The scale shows 1.55 (kg)
